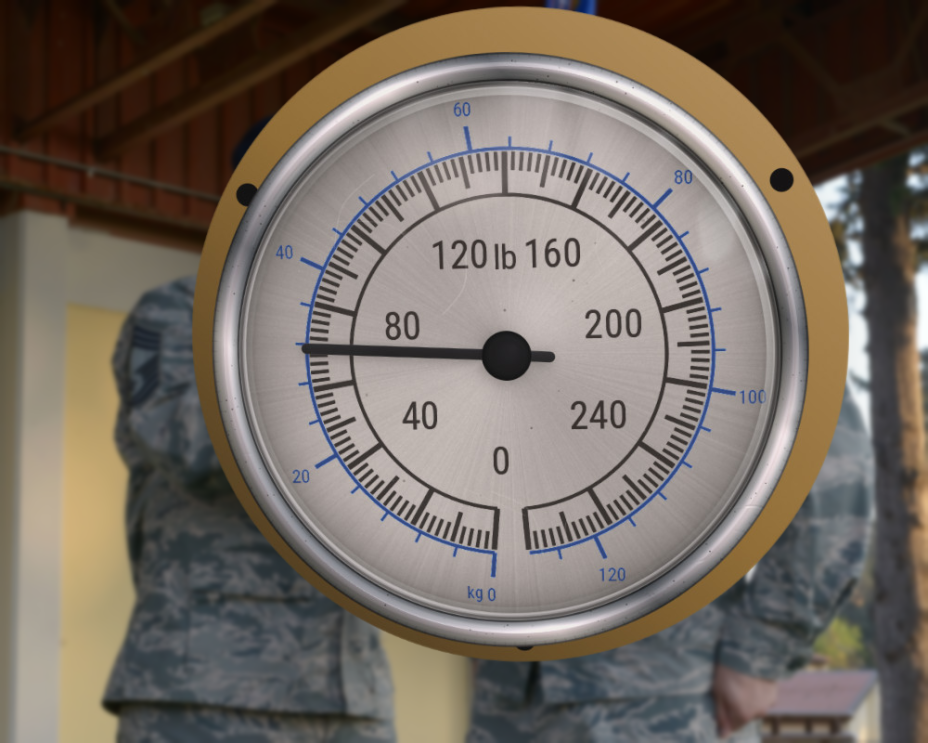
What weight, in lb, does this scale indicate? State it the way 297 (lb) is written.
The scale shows 70 (lb)
